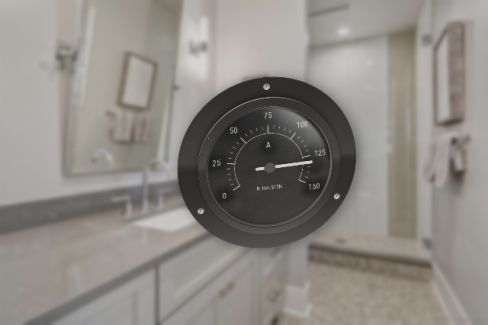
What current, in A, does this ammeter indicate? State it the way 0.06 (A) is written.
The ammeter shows 130 (A)
